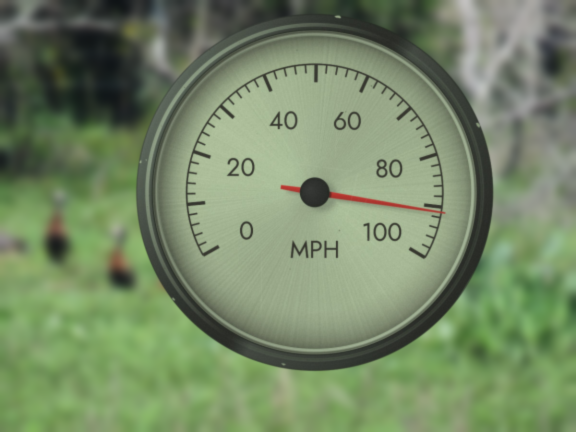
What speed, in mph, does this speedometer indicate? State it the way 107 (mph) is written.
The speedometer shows 91 (mph)
